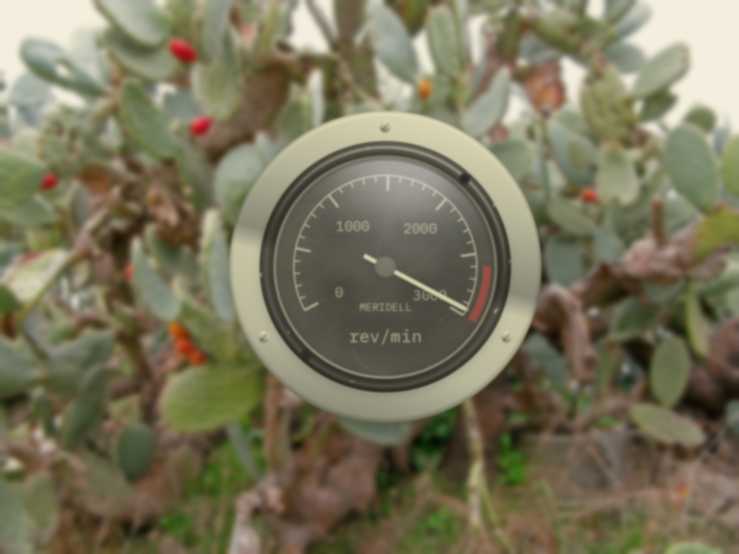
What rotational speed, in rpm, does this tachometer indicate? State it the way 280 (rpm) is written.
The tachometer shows 2950 (rpm)
